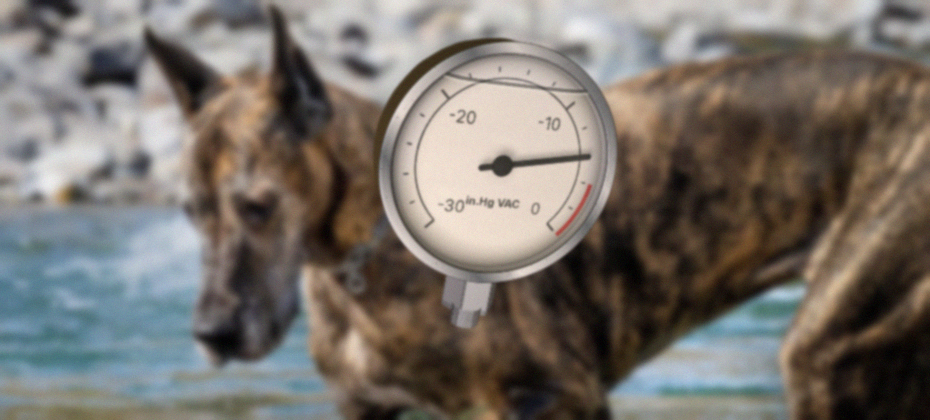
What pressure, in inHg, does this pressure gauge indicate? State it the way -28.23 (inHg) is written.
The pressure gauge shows -6 (inHg)
